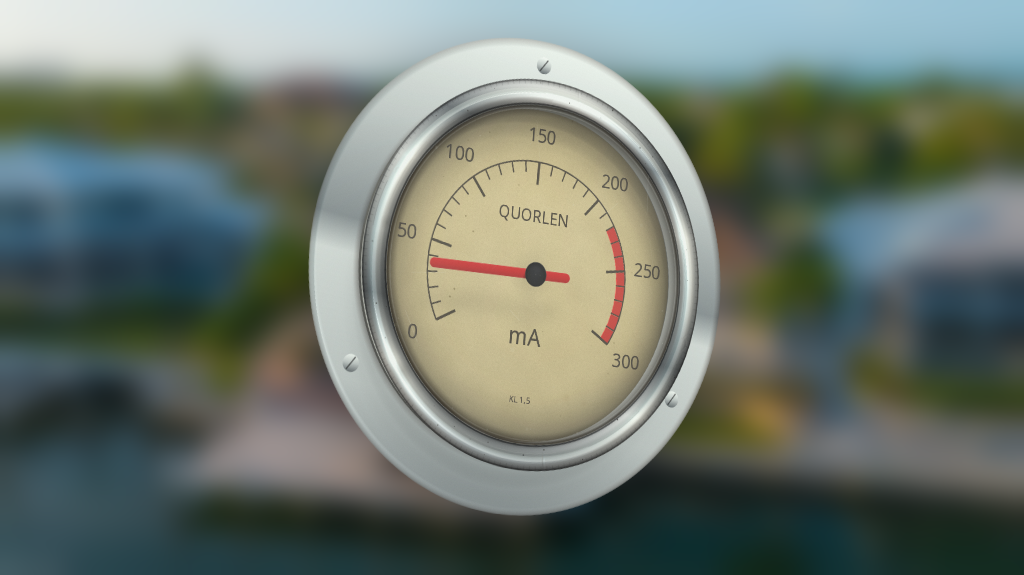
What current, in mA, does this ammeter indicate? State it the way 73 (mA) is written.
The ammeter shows 35 (mA)
